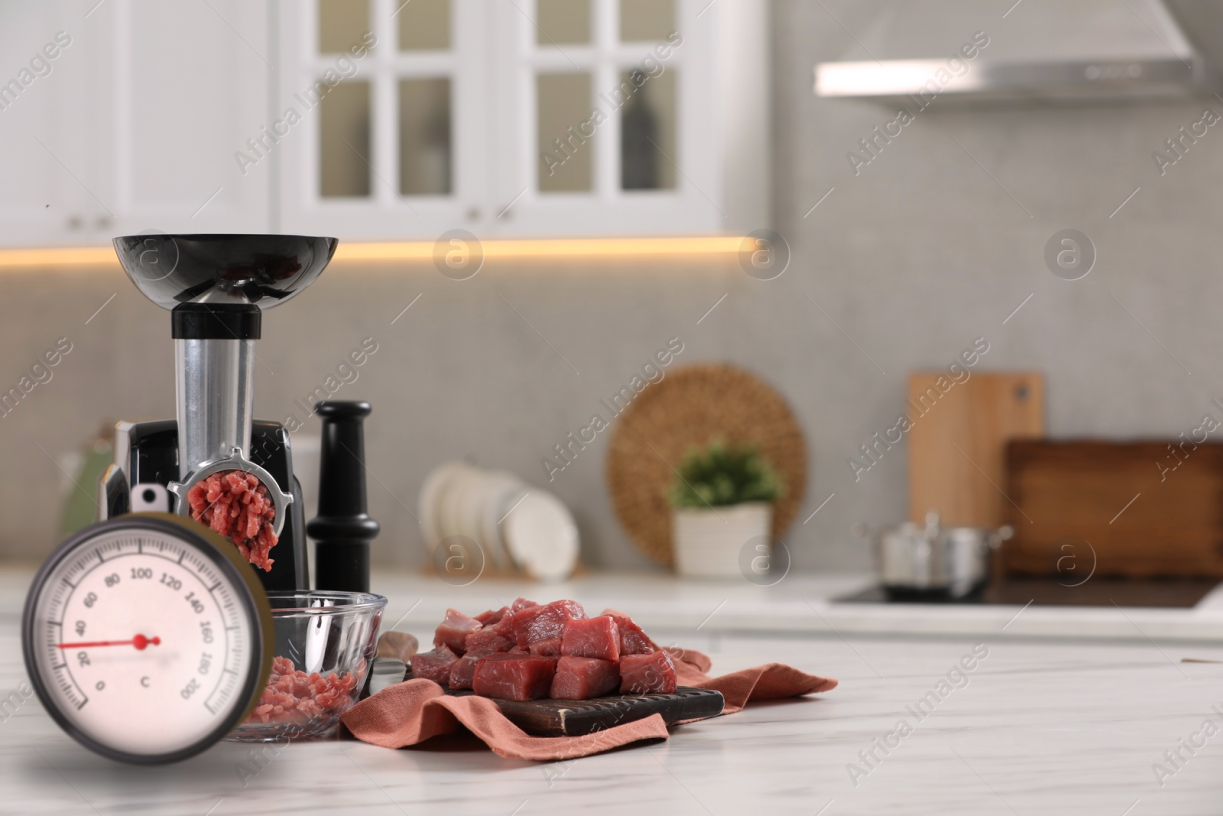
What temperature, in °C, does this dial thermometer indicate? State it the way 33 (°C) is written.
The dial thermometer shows 30 (°C)
